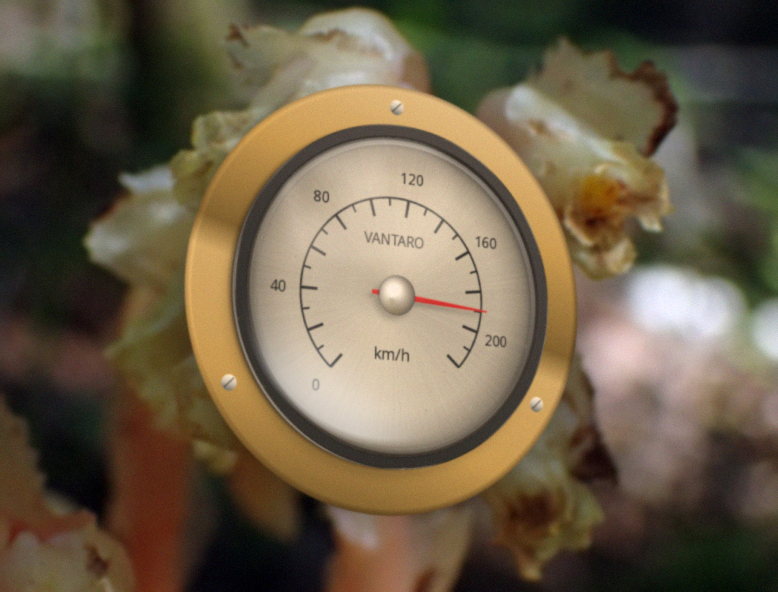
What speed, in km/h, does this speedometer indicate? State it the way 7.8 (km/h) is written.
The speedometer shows 190 (km/h)
